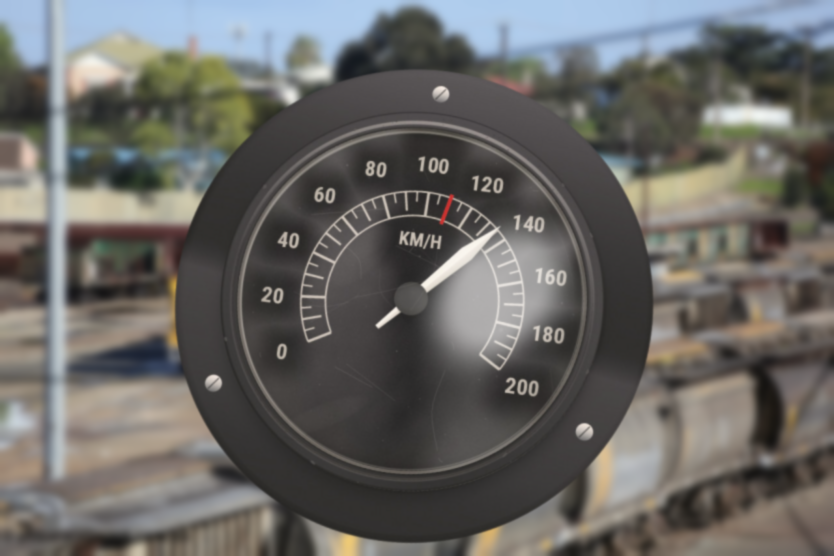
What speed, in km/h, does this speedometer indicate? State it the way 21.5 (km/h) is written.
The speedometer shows 135 (km/h)
